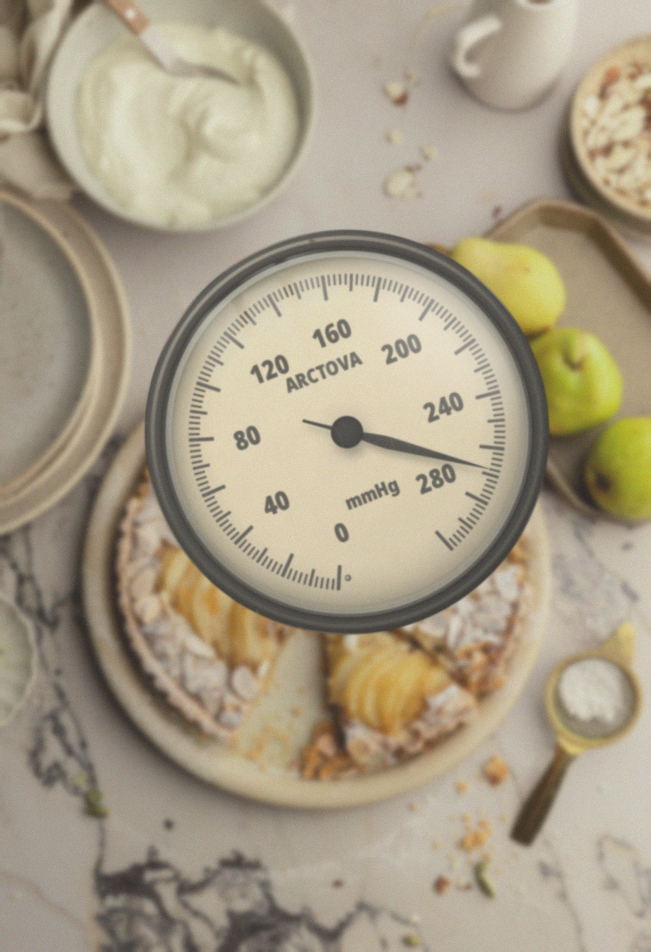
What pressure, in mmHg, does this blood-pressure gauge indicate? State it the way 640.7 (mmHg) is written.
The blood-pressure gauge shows 268 (mmHg)
